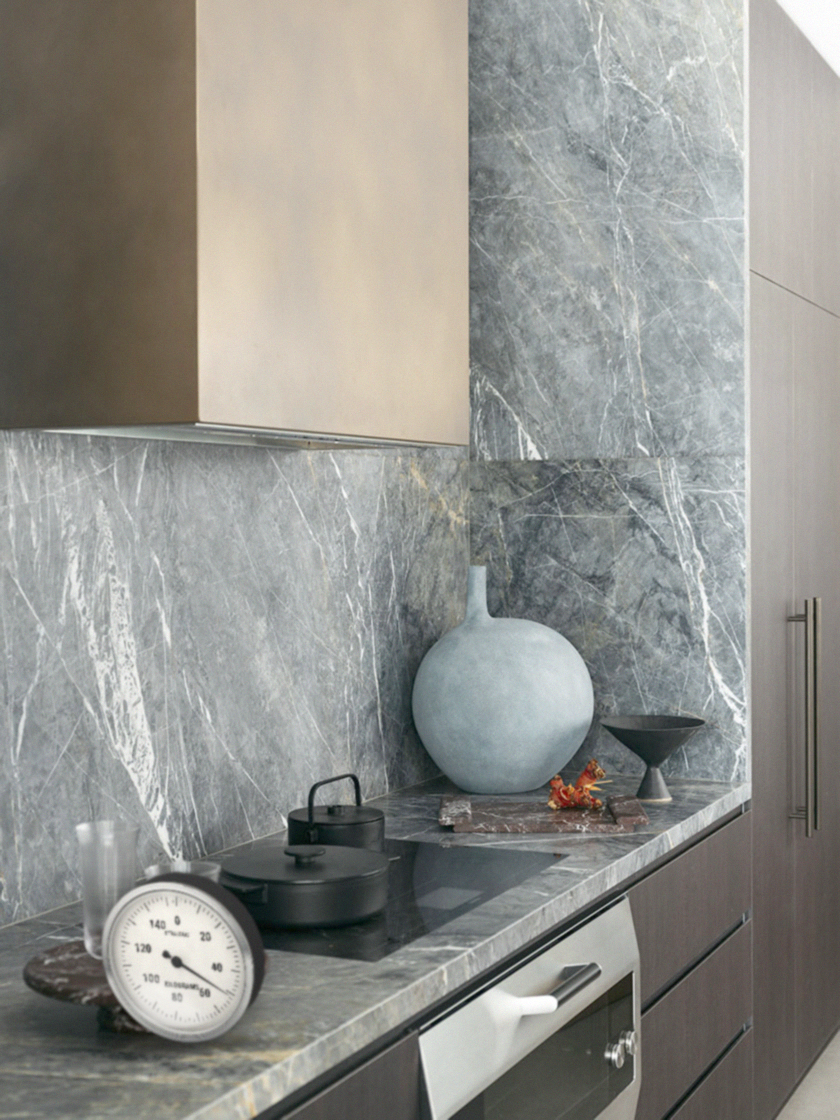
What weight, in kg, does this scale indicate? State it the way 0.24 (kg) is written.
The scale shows 50 (kg)
